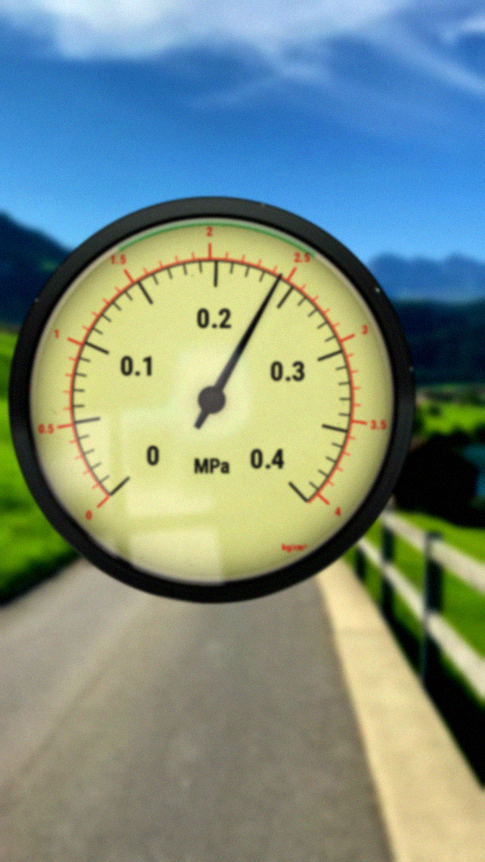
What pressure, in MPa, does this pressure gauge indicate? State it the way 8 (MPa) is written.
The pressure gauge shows 0.24 (MPa)
